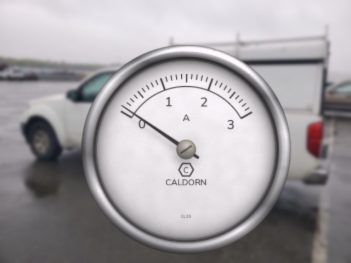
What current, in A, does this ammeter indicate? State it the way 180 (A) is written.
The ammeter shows 0.1 (A)
